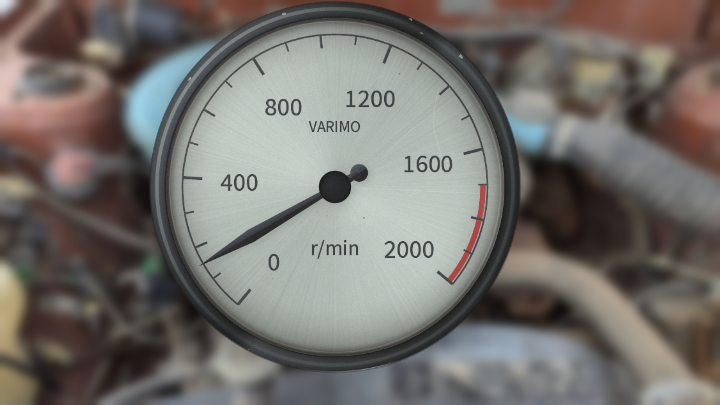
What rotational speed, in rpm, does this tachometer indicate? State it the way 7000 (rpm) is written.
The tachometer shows 150 (rpm)
